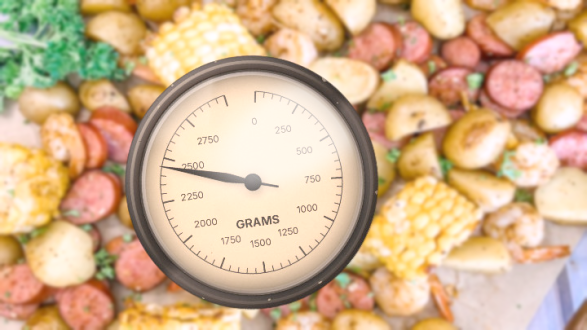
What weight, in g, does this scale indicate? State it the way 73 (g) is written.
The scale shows 2450 (g)
